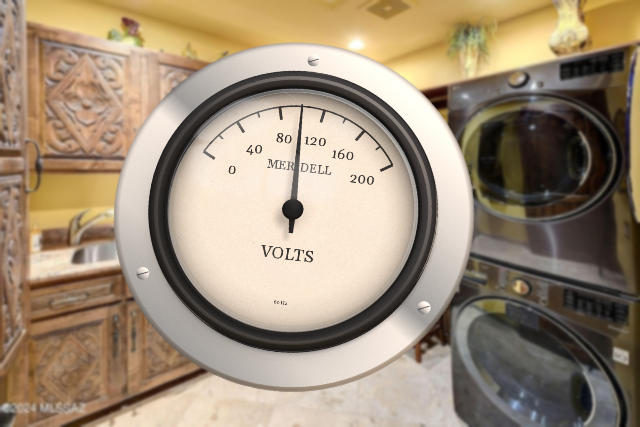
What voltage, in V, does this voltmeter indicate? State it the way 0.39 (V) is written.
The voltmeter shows 100 (V)
